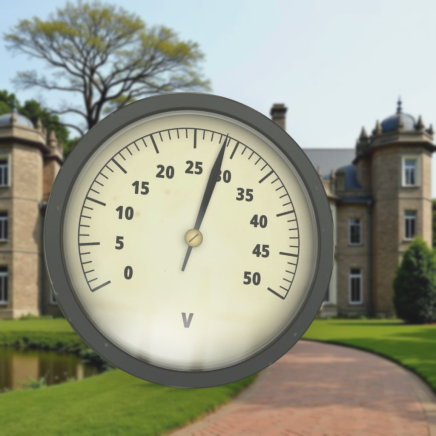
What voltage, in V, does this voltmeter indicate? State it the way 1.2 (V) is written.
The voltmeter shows 28.5 (V)
